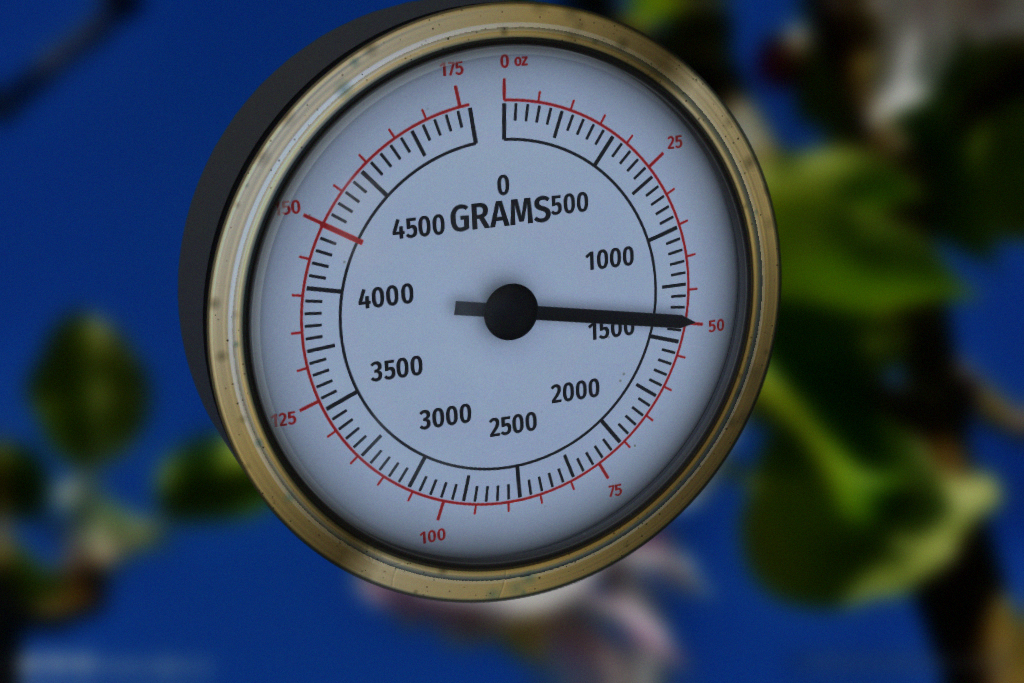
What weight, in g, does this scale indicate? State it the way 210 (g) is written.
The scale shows 1400 (g)
